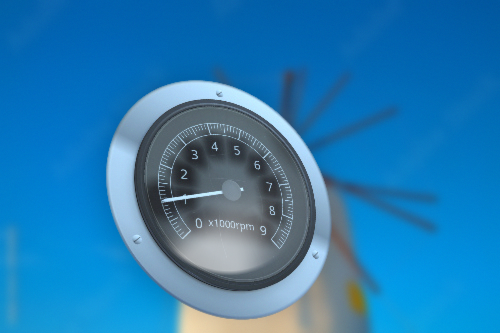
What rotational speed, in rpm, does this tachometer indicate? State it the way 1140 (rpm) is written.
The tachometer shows 1000 (rpm)
